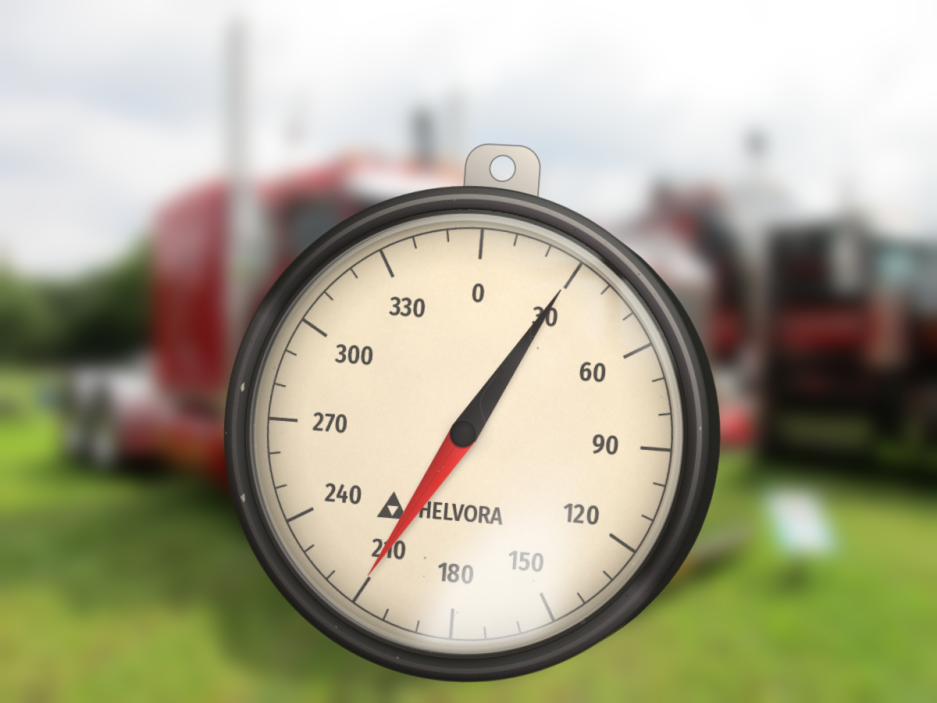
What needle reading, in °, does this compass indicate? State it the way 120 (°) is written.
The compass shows 210 (°)
